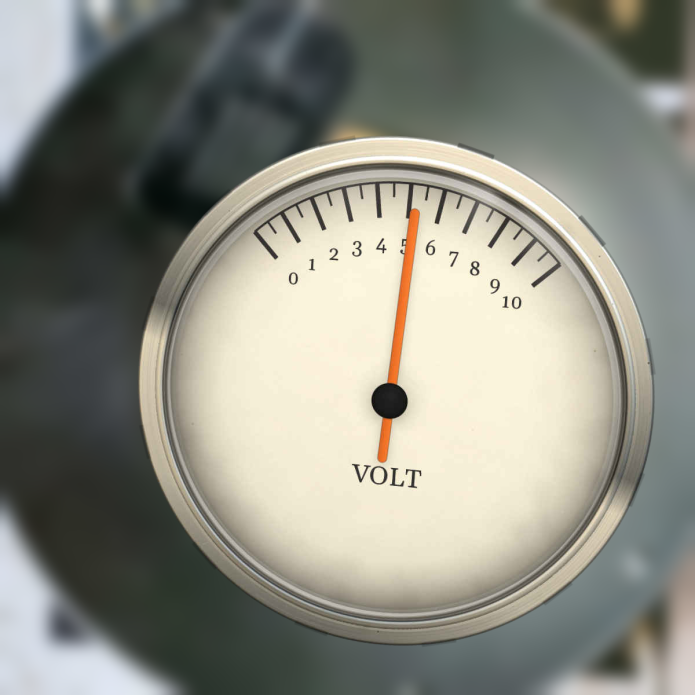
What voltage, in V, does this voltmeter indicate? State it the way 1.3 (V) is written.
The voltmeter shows 5.25 (V)
